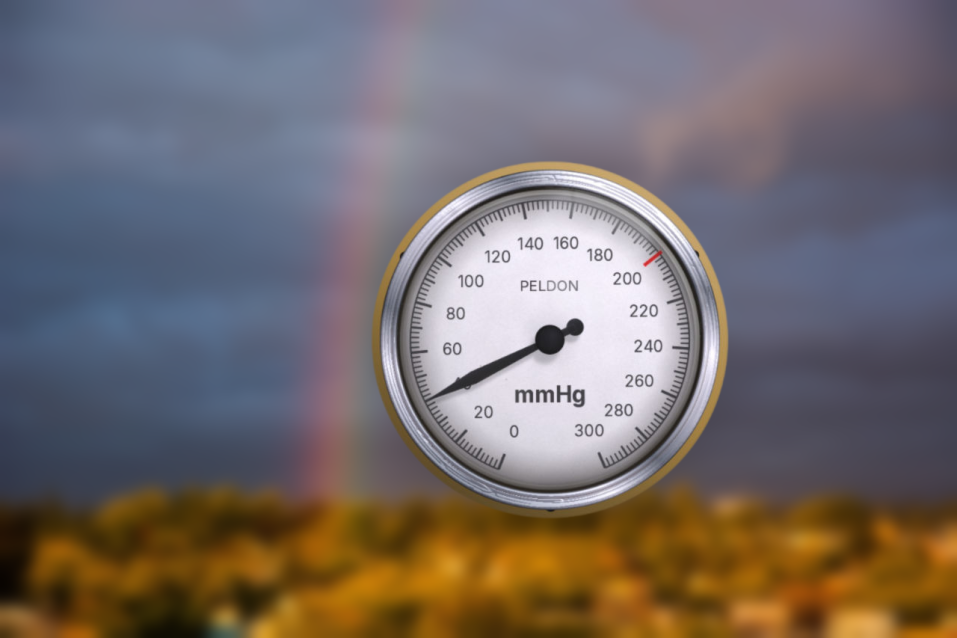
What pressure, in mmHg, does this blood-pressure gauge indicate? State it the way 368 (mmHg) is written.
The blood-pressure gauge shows 40 (mmHg)
